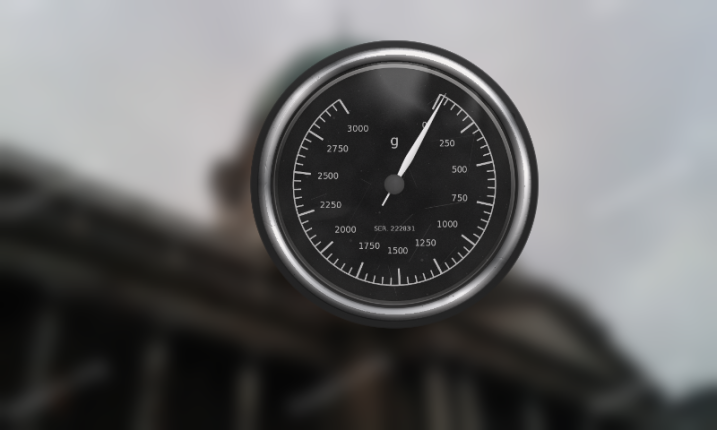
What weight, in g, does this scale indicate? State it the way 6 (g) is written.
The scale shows 25 (g)
